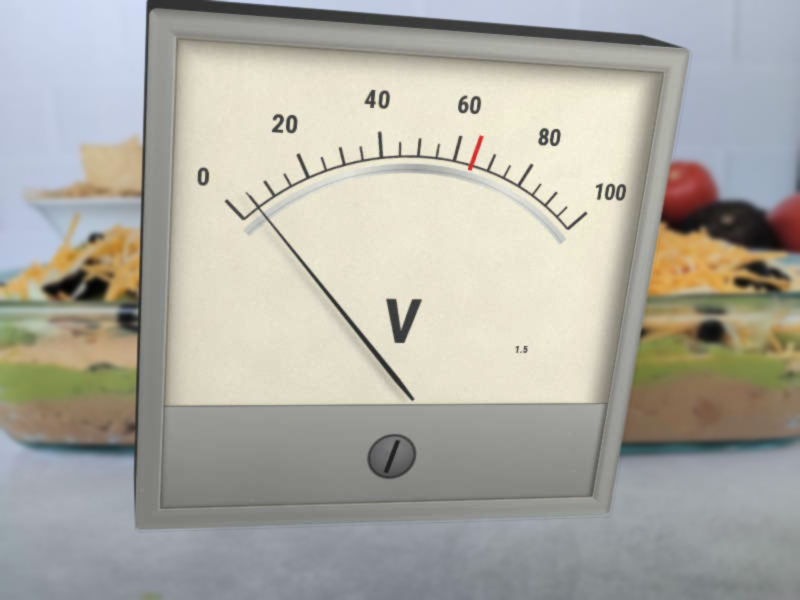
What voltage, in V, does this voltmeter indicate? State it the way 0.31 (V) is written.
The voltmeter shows 5 (V)
